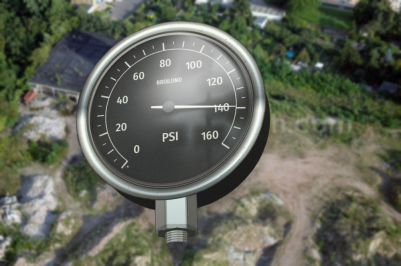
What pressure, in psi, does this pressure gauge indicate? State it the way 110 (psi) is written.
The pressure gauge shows 140 (psi)
